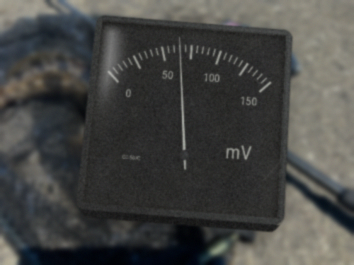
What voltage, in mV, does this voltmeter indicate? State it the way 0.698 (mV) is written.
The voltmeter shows 65 (mV)
